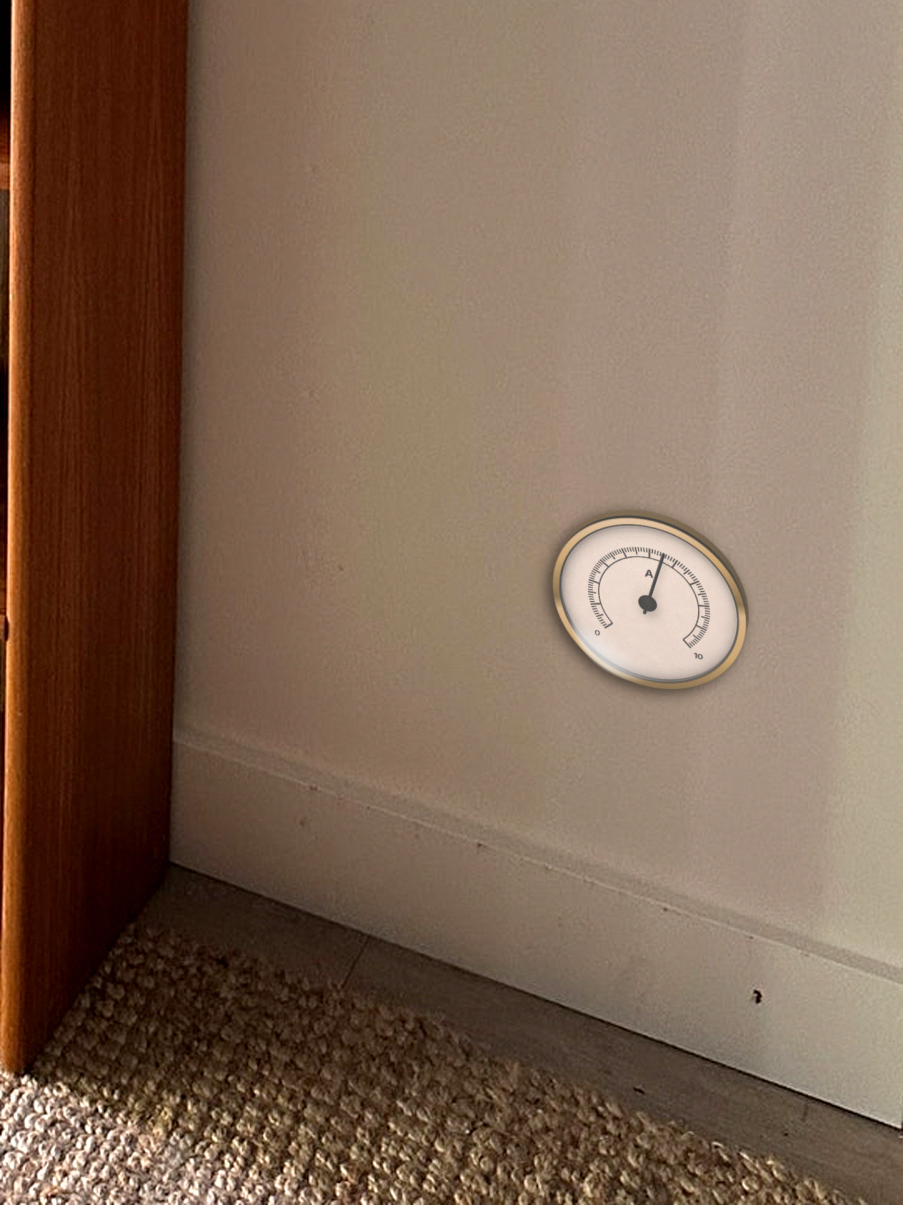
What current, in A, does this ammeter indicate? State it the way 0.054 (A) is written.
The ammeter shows 5.5 (A)
